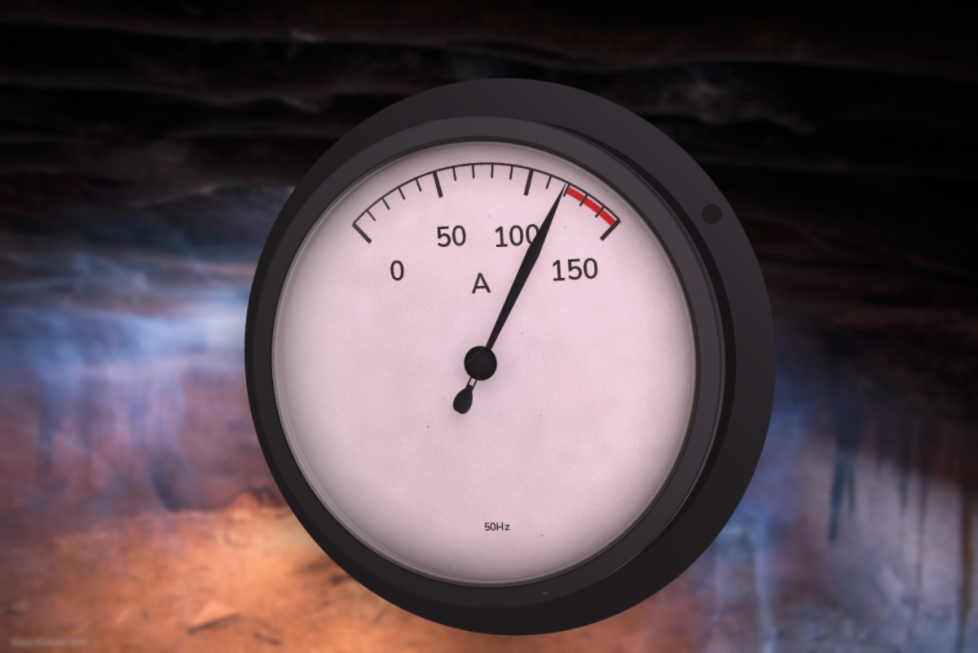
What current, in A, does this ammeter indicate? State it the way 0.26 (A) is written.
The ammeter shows 120 (A)
